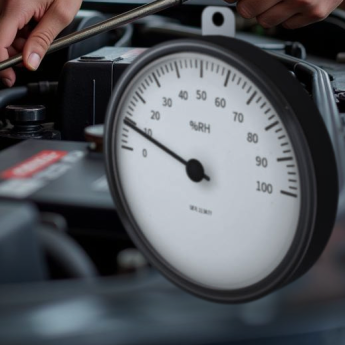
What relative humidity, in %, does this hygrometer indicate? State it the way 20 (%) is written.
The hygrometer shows 10 (%)
